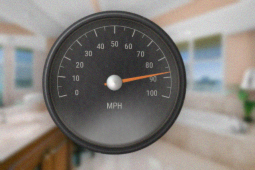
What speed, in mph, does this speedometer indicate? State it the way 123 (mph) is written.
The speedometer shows 87.5 (mph)
